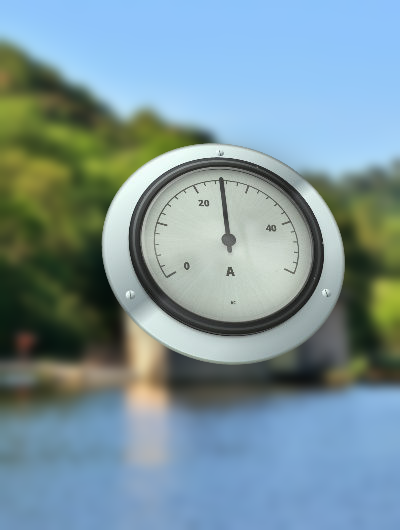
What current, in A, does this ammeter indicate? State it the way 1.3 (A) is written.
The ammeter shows 25 (A)
